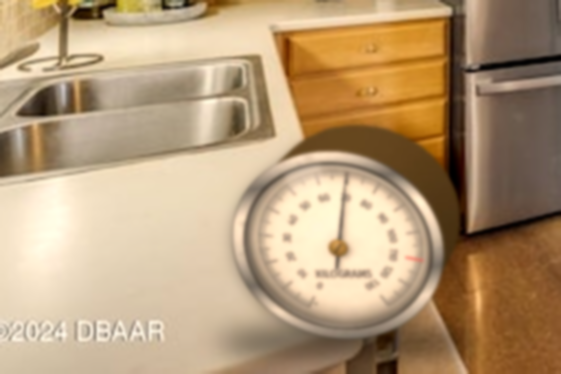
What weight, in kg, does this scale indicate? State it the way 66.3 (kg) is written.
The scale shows 70 (kg)
